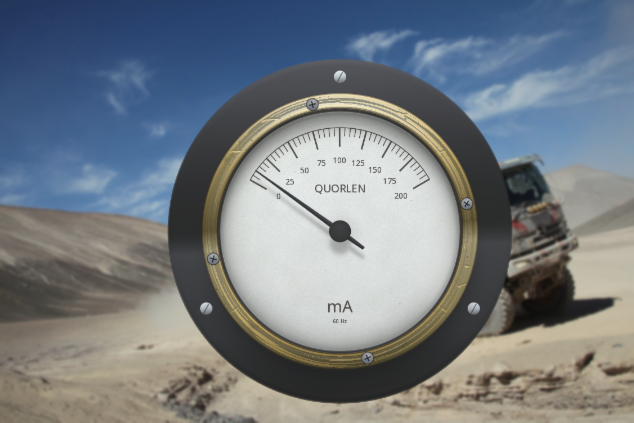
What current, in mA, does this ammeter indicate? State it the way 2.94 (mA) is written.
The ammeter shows 10 (mA)
